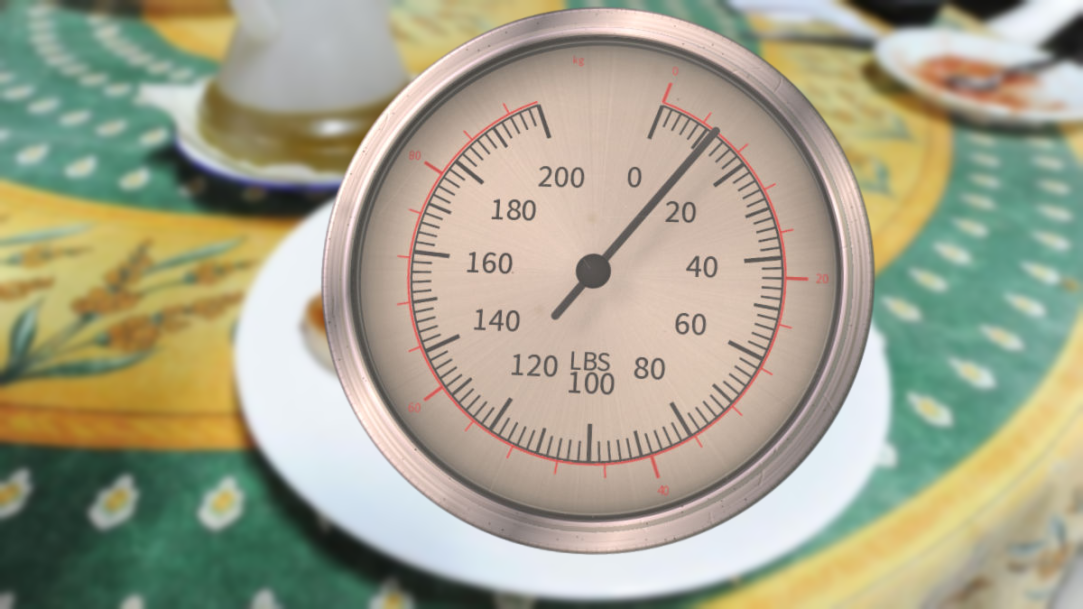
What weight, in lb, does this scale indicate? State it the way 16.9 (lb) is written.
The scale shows 12 (lb)
